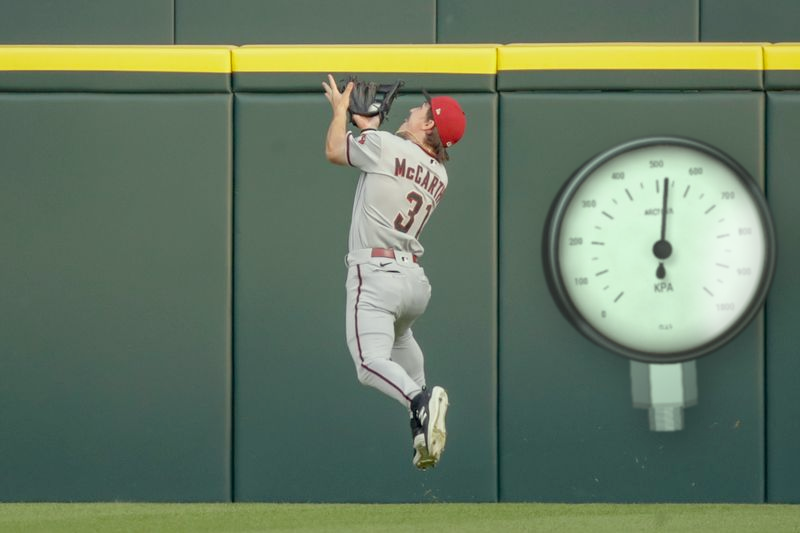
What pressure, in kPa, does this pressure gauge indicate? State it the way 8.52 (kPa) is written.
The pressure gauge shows 525 (kPa)
